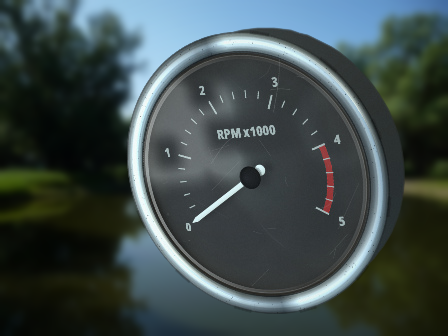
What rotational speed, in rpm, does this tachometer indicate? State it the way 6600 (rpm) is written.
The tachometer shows 0 (rpm)
